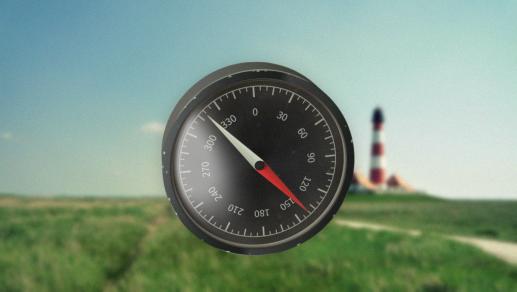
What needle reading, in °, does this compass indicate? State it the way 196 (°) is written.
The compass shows 140 (°)
